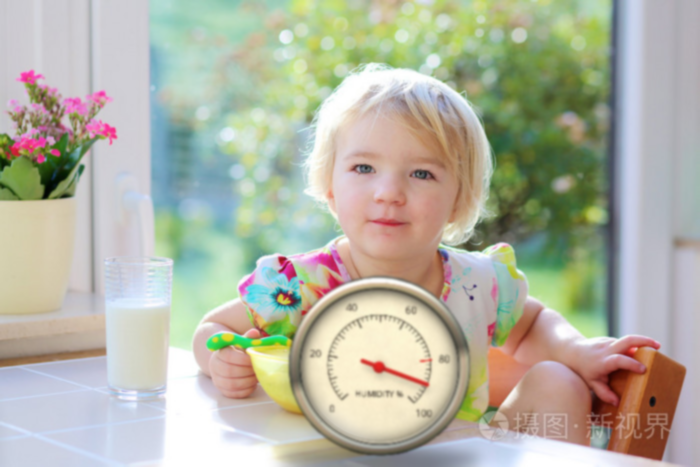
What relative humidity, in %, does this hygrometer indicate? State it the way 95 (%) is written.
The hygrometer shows 90 (%)
